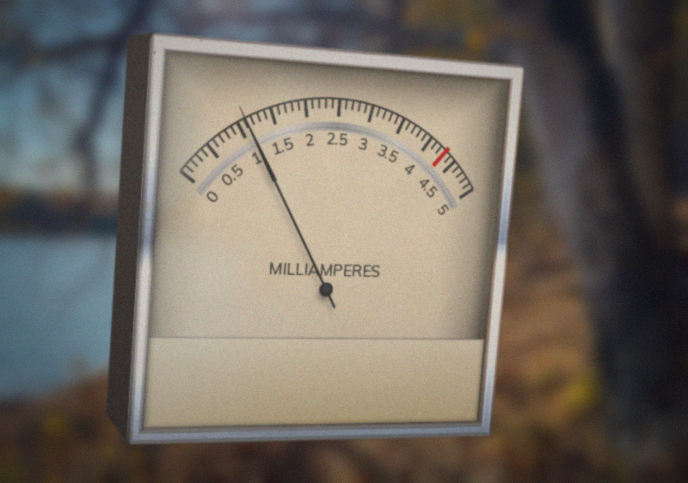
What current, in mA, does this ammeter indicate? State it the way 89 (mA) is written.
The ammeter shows 1.1 (mA)
